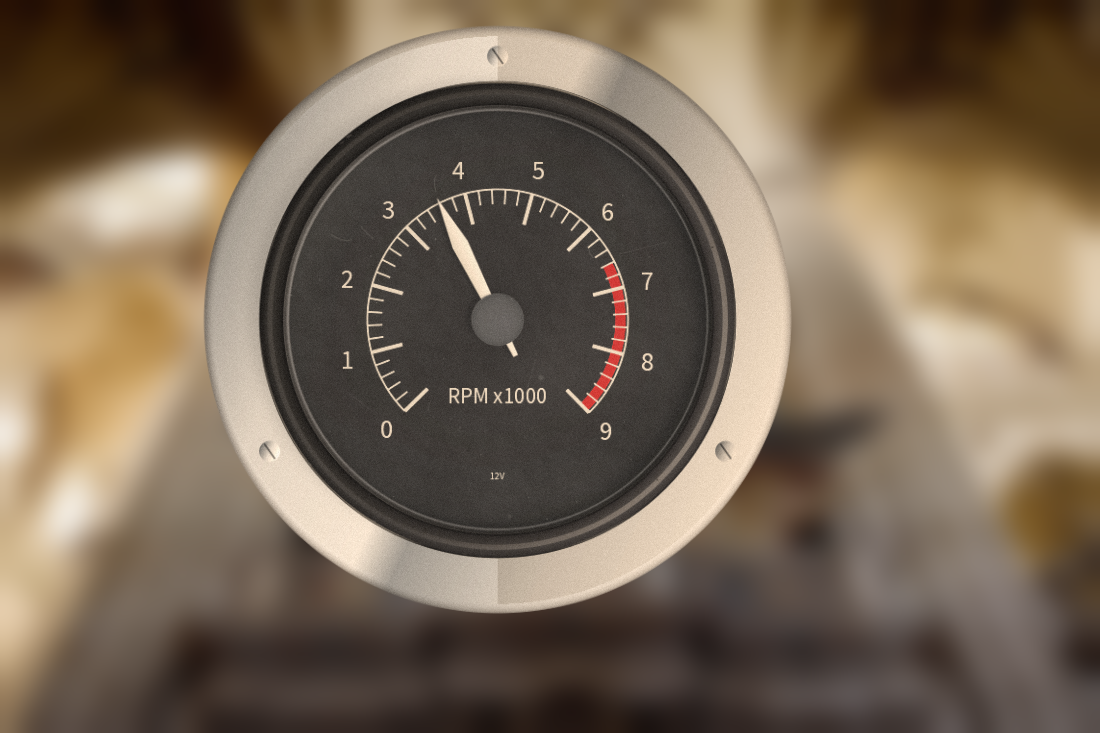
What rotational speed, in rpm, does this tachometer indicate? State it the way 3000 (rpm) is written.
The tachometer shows 3600 (rpm)
